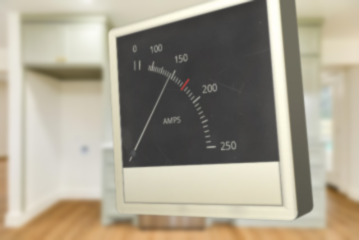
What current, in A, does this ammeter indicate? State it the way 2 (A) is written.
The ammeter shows 150 (A)
